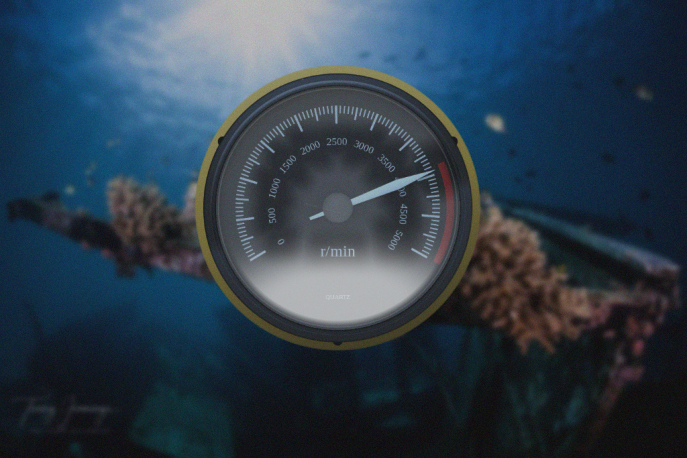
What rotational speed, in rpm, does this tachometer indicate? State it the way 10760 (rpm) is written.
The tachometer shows 3950 (rpm)
